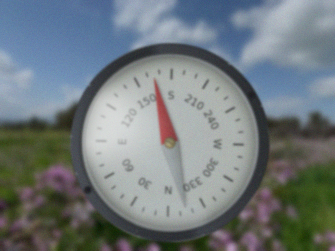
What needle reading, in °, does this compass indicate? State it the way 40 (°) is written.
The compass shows 165 (°)
